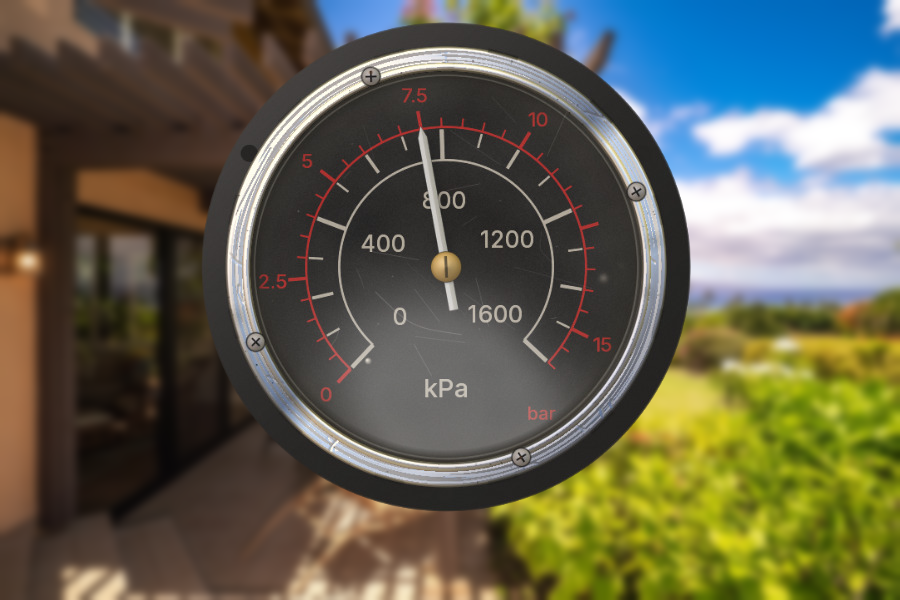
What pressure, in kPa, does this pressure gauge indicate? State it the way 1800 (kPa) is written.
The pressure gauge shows 750 (kPa)
